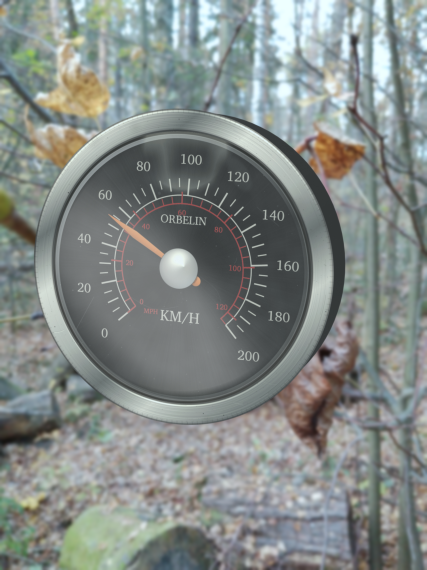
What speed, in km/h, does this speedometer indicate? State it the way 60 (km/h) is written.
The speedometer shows 55 (km/h)
